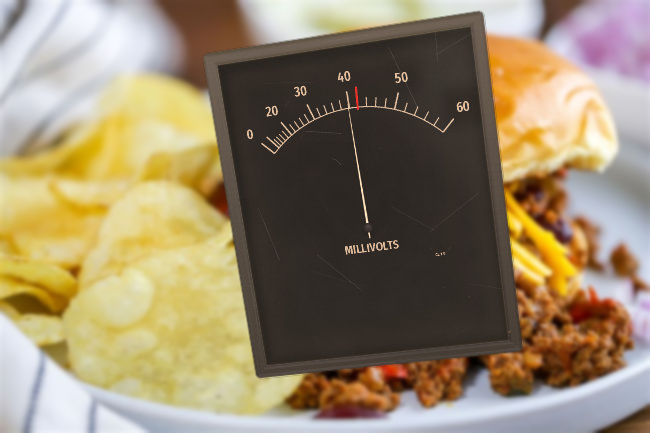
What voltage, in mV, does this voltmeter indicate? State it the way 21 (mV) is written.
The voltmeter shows 40 (mV)
